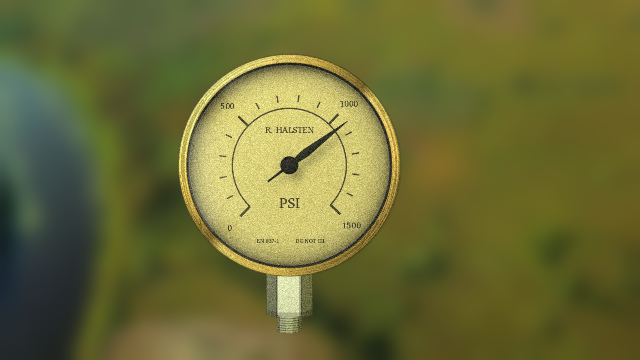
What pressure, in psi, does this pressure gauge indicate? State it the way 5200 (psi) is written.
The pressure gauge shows 1050 (psi)
